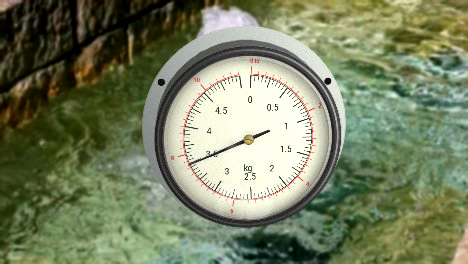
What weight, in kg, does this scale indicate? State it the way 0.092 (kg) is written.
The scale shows 3.5 (kg)
